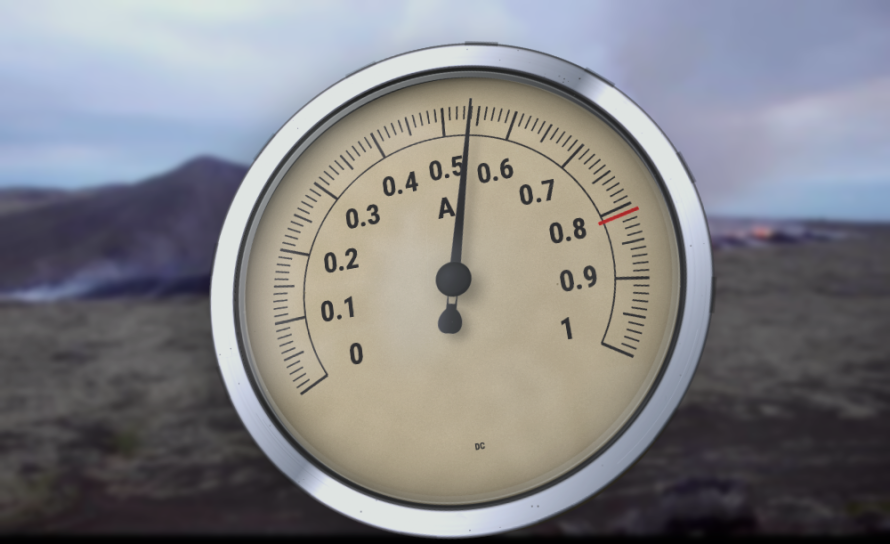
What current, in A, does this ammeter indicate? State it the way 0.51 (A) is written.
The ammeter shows 0.54 (A)
